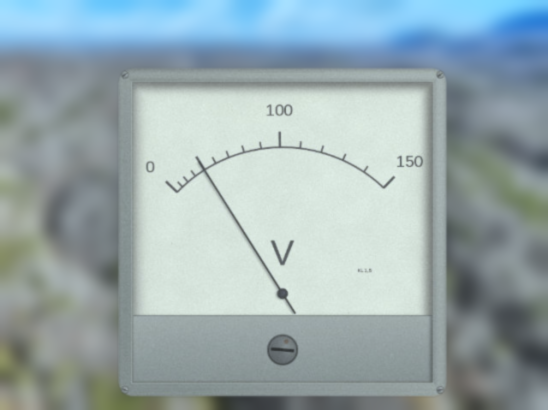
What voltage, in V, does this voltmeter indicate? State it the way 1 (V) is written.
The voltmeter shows 50 (V)
